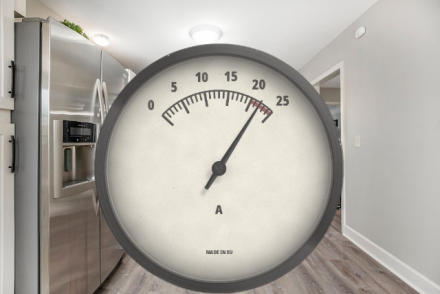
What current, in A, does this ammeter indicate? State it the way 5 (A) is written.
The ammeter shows 22 (A)
